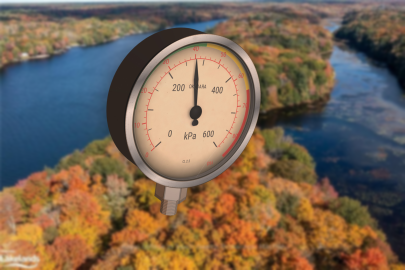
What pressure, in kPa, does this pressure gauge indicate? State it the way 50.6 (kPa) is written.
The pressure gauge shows 275 (kPa)
